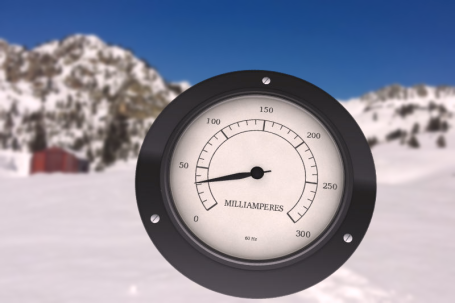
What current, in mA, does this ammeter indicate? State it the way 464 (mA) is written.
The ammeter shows 30 (mA)
